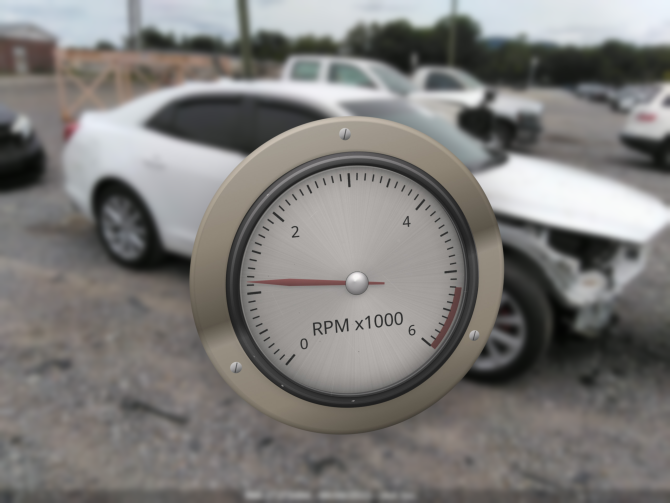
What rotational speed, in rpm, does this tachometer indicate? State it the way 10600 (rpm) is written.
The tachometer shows 1150 (rpm)
